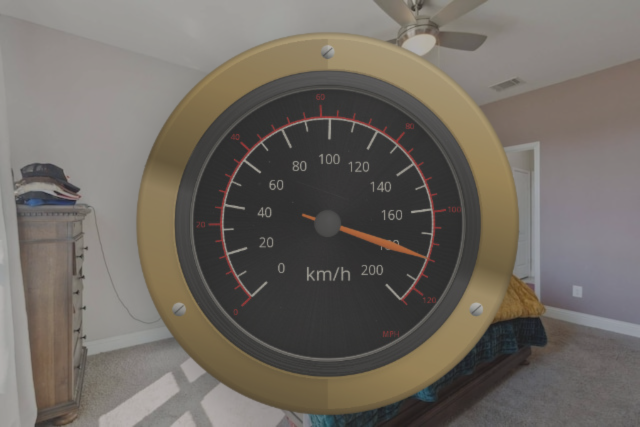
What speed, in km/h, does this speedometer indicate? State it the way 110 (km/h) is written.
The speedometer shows 180 (km/h)
